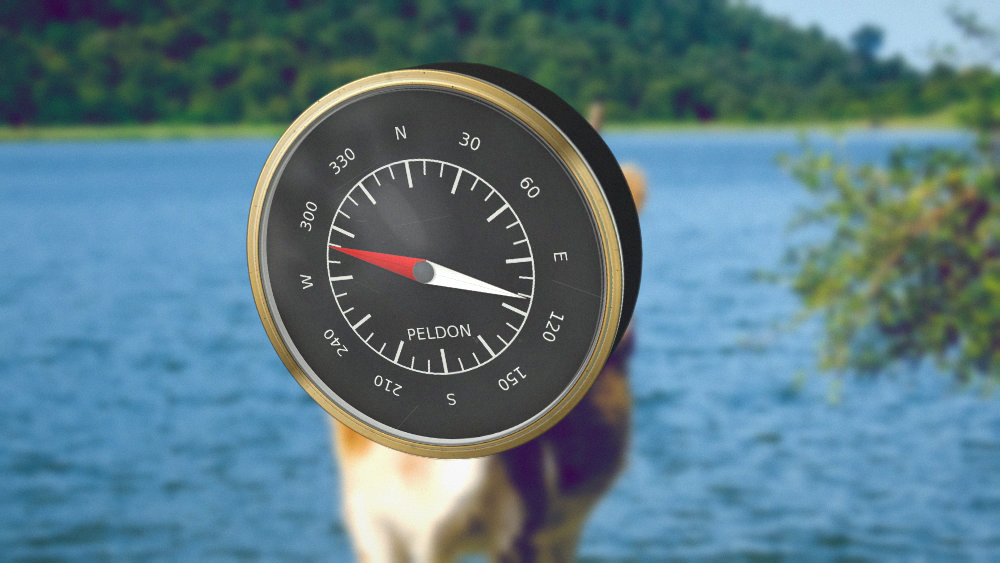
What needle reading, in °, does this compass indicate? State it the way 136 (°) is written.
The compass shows 290 (°)
